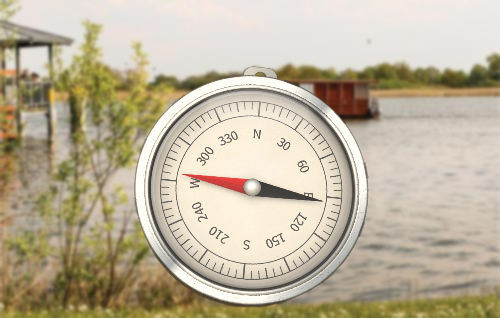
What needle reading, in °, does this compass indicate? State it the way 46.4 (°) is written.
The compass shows 275 (°)
